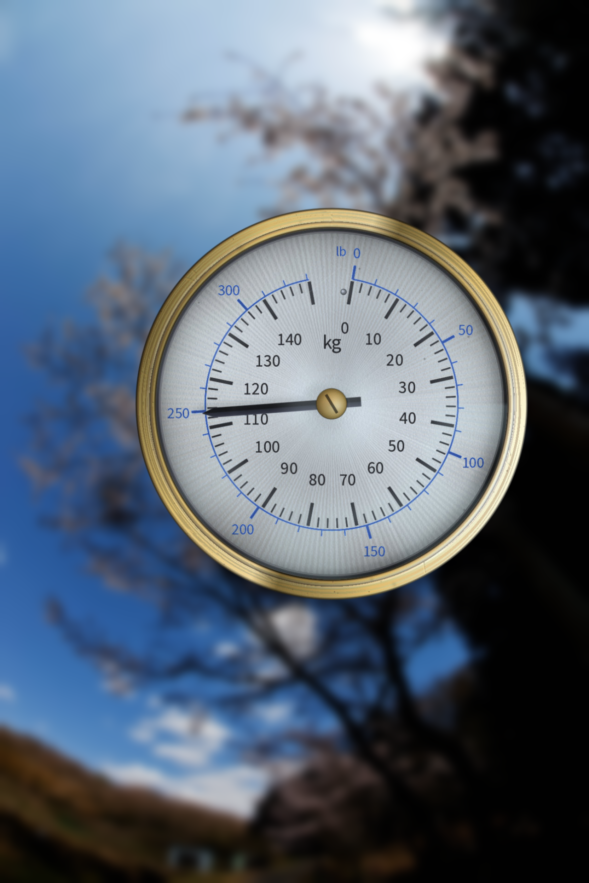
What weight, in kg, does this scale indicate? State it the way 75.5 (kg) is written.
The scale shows 113 (kg)
